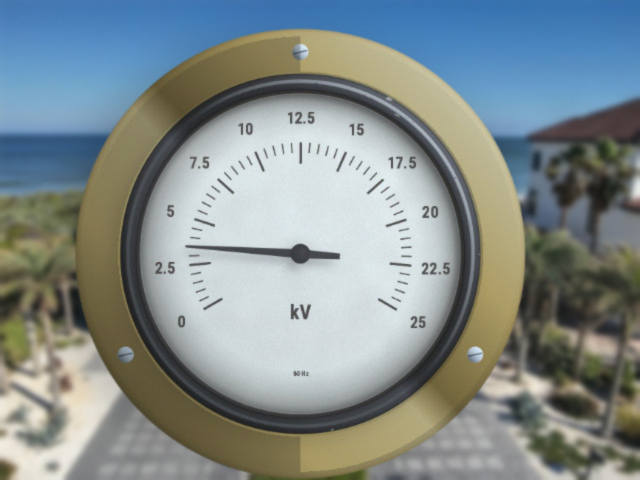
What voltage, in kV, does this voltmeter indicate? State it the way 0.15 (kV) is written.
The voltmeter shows 3.5 (kV)
